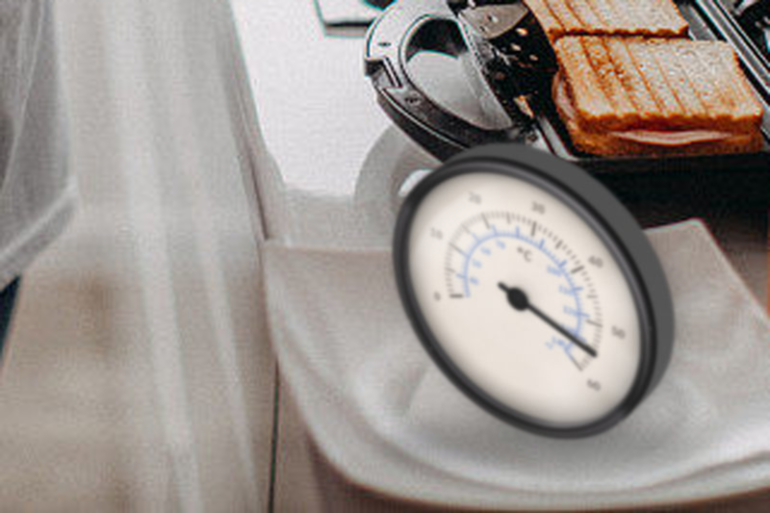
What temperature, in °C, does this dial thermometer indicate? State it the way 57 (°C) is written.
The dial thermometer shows 55 (°C)
